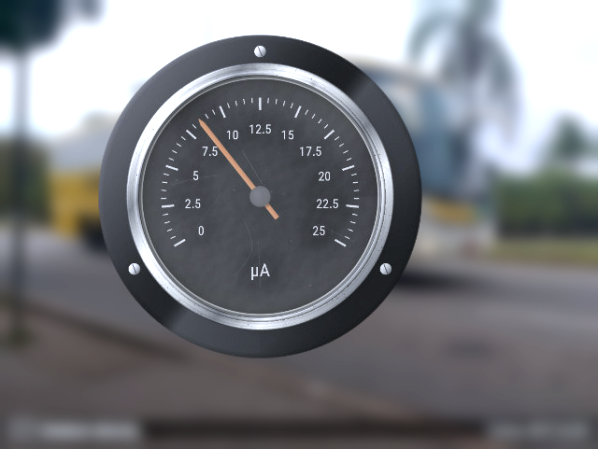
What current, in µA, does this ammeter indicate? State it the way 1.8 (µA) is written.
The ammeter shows 8.5 (µA)
